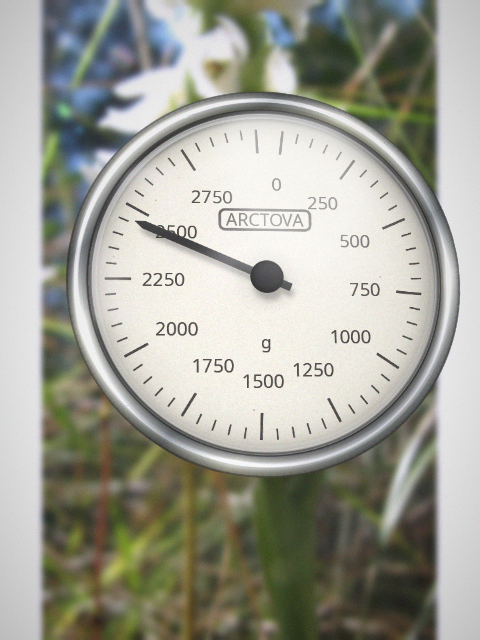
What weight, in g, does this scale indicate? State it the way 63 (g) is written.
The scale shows 2450 (g)
